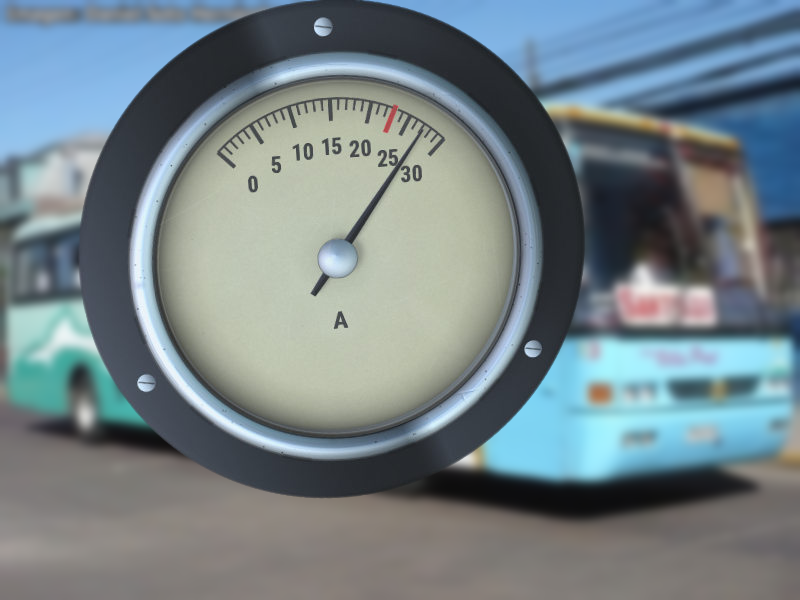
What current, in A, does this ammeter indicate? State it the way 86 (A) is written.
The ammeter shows 27 (A)
